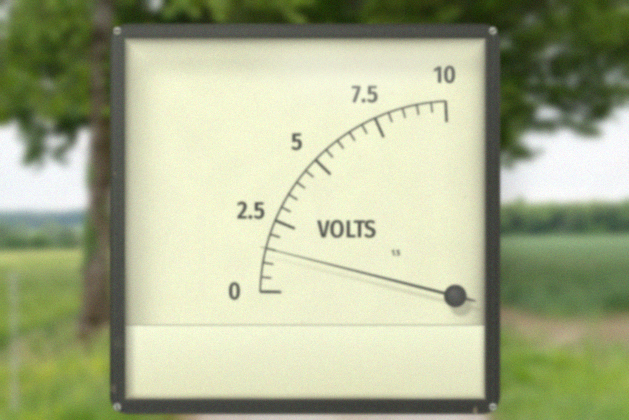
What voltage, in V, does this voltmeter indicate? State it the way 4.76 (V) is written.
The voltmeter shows 1.5 (V)
